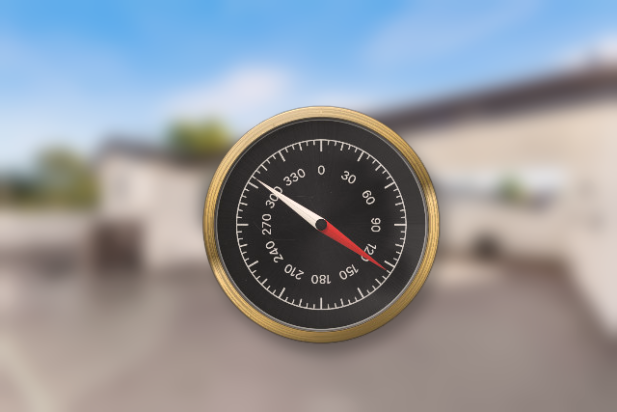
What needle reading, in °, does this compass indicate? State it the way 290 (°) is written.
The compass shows 125 (°)
